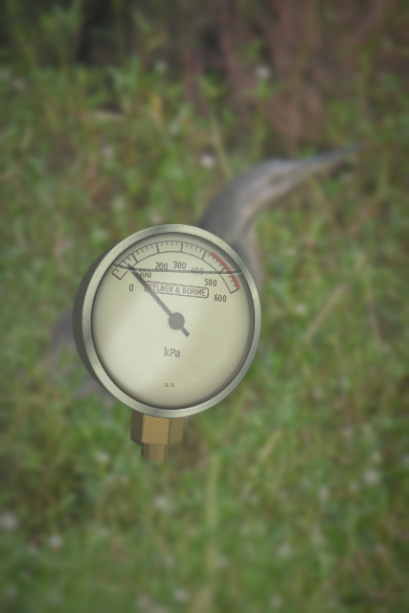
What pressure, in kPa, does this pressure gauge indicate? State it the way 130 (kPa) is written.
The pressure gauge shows 60 (kPa)
